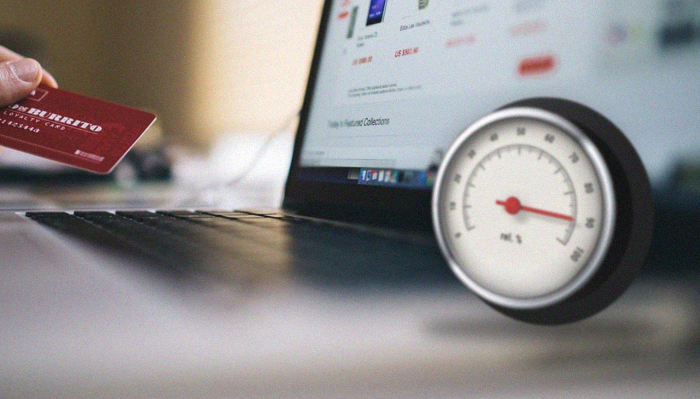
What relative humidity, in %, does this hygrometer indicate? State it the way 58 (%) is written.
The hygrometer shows 90 (%)
